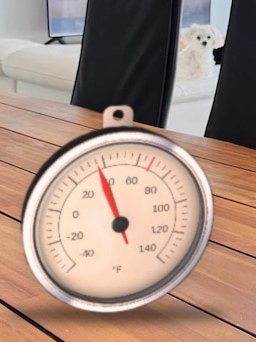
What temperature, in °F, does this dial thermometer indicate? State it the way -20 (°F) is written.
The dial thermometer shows 36 (°F)
